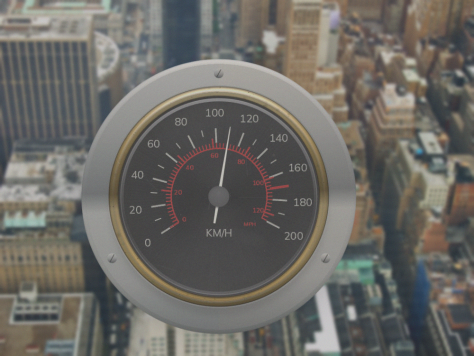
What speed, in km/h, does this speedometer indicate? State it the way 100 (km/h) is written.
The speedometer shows 110 (km/h)
